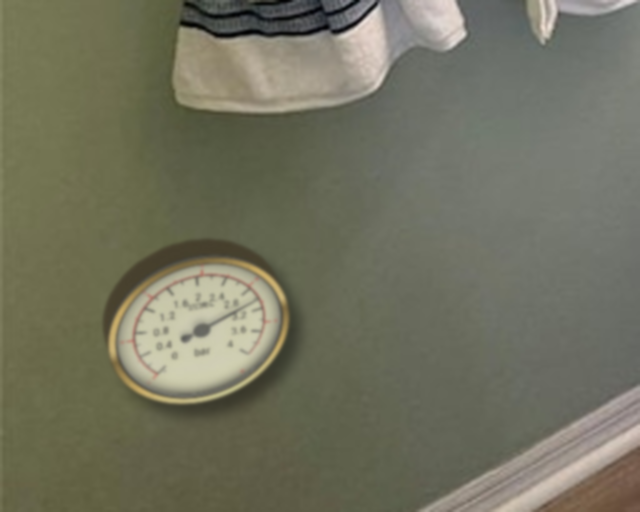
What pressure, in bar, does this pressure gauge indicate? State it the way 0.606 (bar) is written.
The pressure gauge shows 3 (bar)
